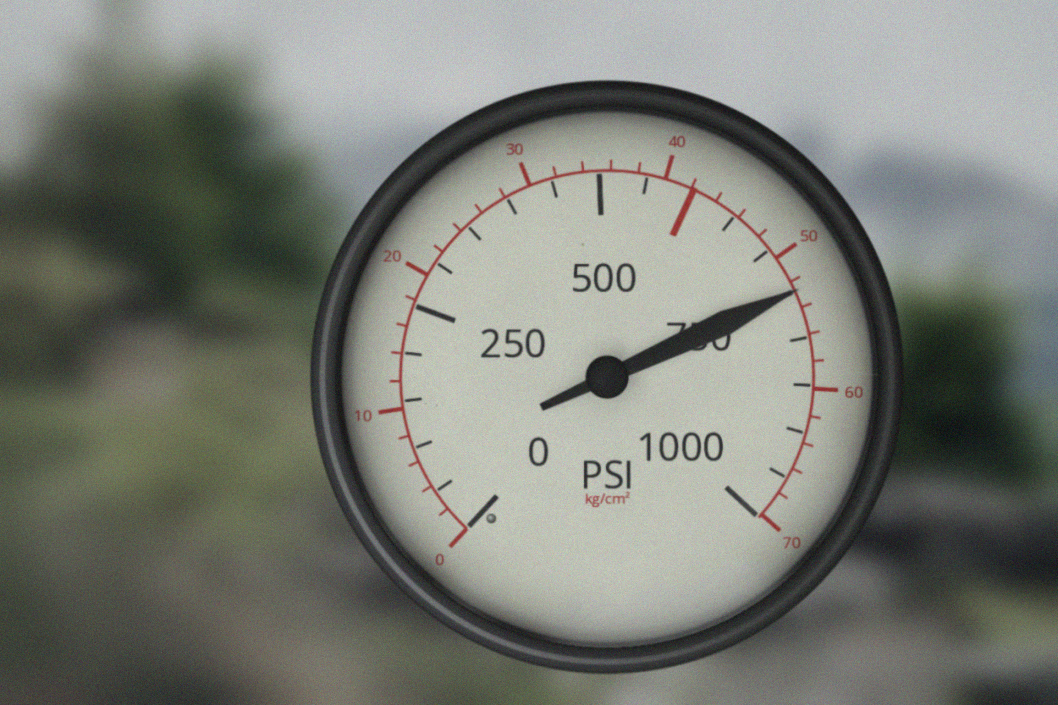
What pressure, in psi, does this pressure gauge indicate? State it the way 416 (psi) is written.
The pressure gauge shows 750 (psi)
